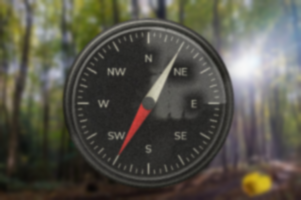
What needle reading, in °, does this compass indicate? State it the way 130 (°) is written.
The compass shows 210 (°)
